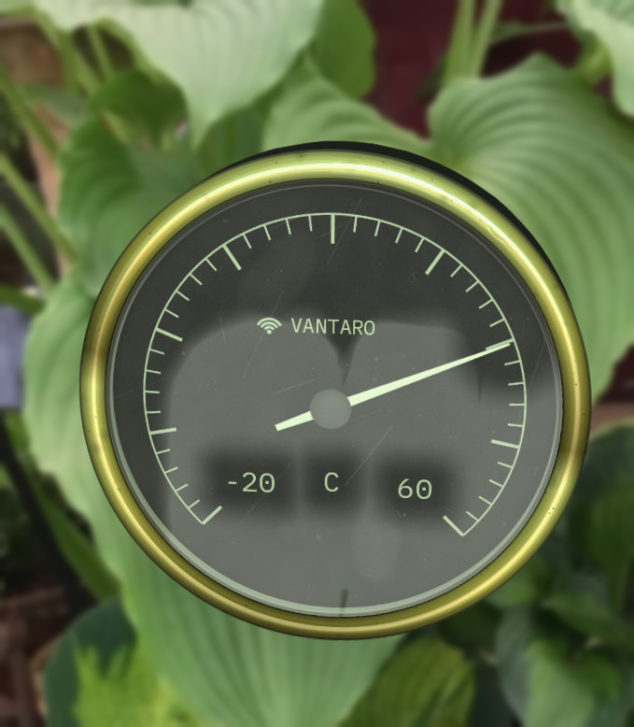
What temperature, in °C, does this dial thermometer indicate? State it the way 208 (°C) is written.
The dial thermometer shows 40 (°C)
